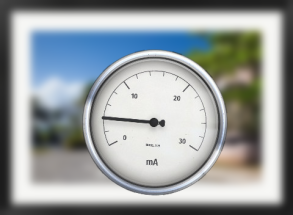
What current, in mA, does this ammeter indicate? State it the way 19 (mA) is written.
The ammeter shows 4 (mA)
